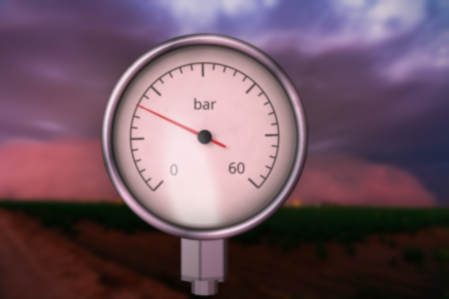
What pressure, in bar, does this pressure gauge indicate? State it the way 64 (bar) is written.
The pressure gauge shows 16 (bar)
